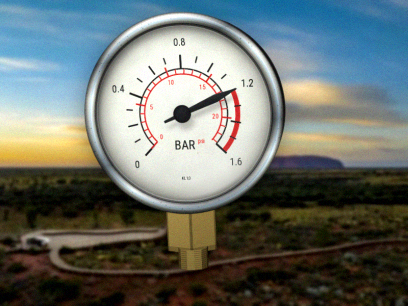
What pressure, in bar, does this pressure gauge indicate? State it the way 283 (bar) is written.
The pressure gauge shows 1.2 (bar)
